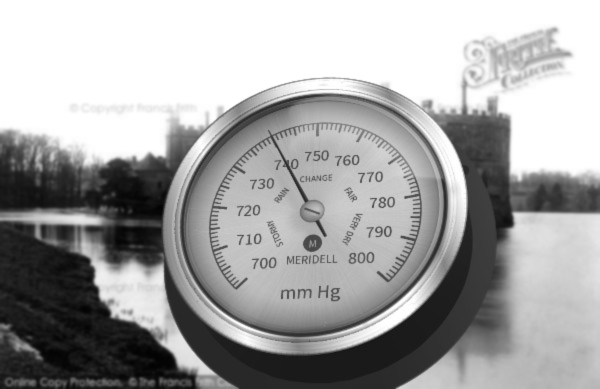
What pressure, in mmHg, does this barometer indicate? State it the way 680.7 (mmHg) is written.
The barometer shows 740 (mmHg)
